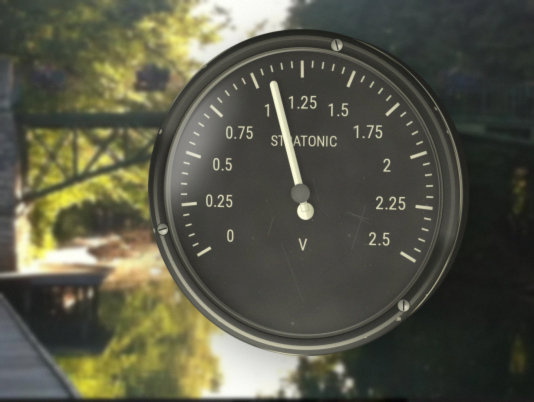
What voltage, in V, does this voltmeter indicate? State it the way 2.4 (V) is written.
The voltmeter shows 1.1 (V)
